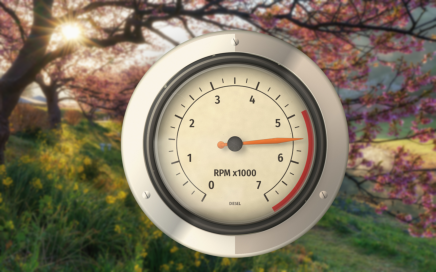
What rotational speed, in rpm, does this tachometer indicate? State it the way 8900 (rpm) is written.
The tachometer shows 5500 (rpm)
